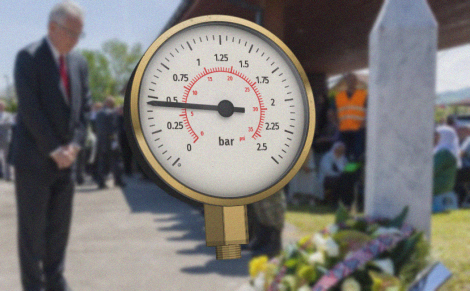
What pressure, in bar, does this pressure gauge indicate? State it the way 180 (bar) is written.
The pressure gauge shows 0.45 (bar)
